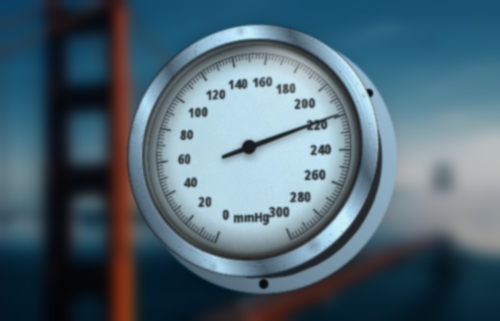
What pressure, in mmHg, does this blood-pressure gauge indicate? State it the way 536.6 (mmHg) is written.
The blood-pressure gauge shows 220 (mmHg)
